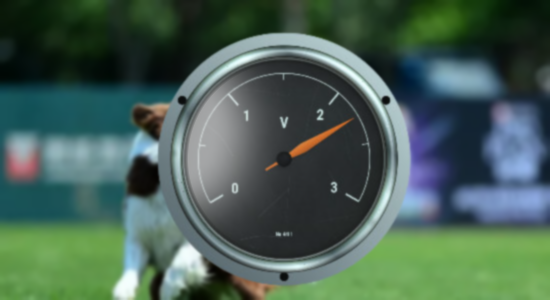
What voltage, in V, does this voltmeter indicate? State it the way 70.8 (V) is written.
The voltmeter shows 2.25 (V)
